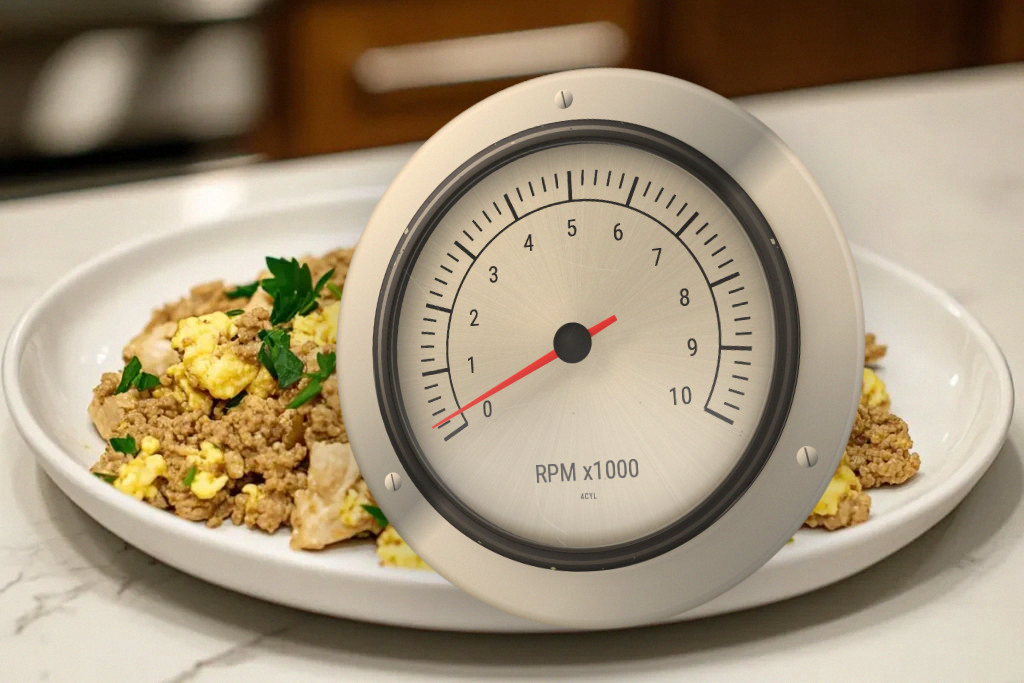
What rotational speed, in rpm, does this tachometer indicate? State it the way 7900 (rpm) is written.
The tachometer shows 200 (rpm)
